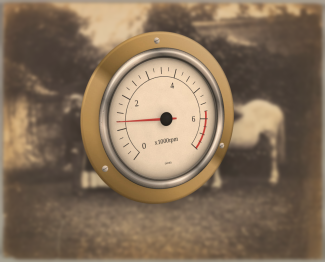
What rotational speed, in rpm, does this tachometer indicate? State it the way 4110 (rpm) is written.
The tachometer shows 1250 (rpm)
